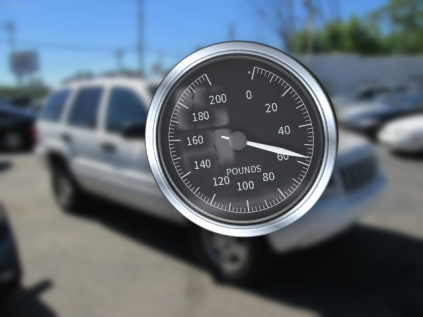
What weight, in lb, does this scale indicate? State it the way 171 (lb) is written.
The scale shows 56 (lb)
